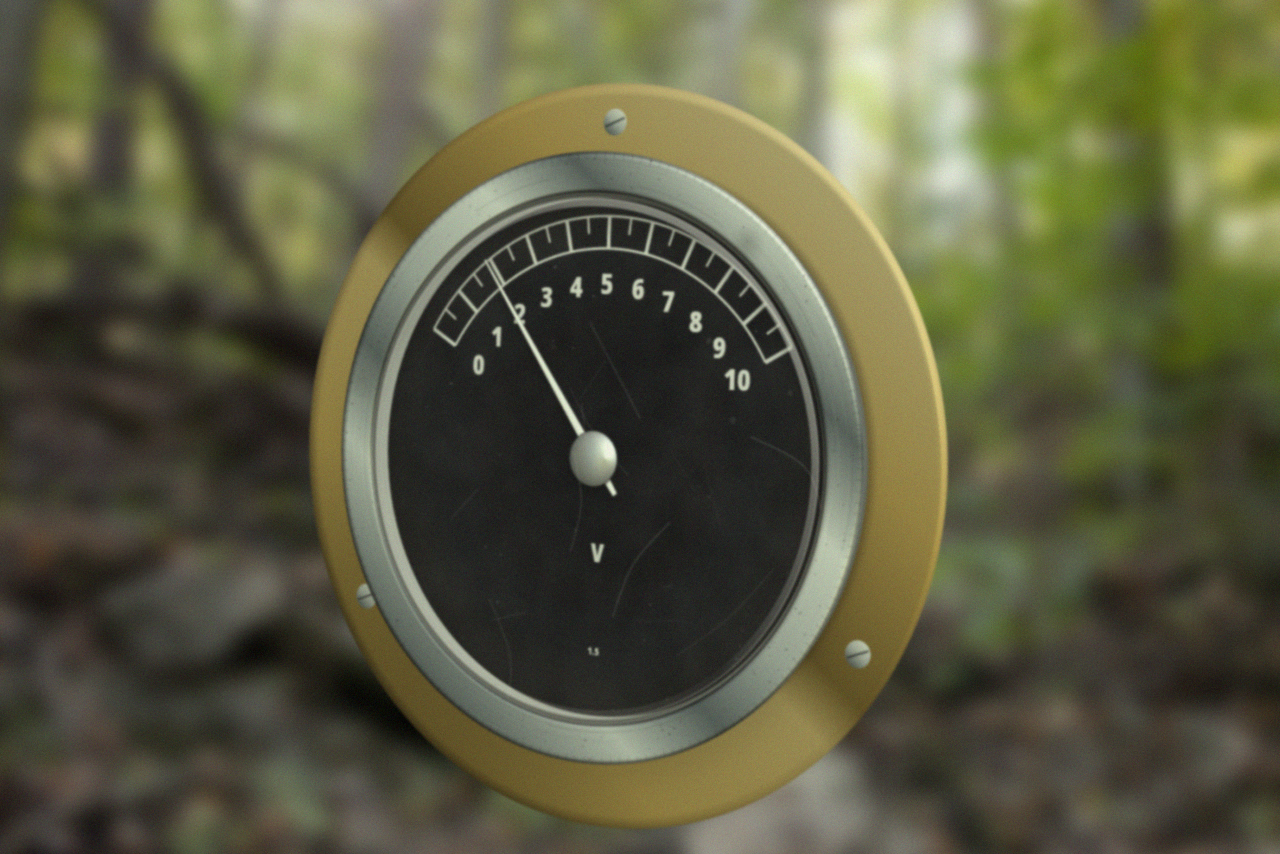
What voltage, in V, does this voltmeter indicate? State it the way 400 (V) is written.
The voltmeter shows 2 (V)
